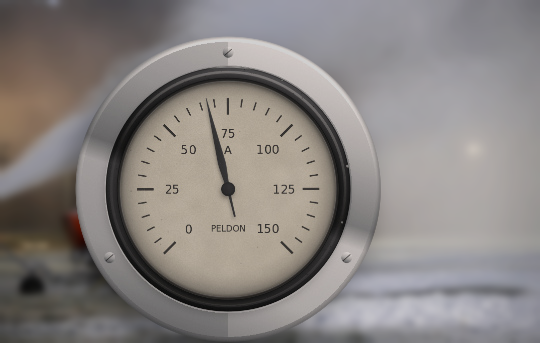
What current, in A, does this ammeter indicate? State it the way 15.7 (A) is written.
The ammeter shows 67.5 (A)
